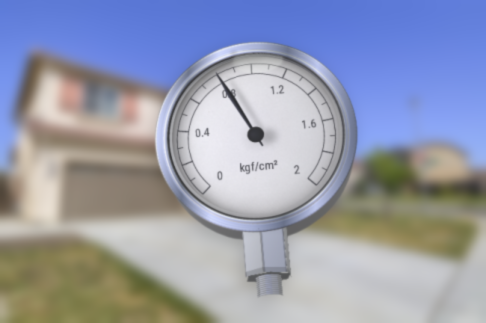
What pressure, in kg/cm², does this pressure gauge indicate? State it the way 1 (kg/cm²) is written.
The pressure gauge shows 0.8 (kg/cm²)
